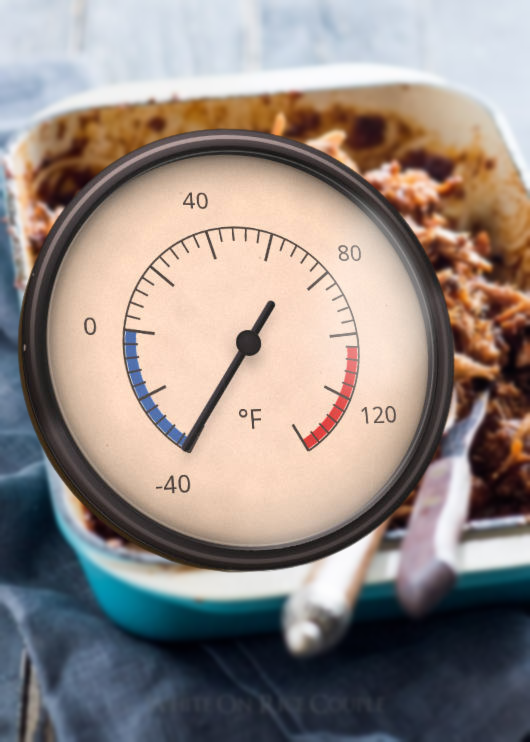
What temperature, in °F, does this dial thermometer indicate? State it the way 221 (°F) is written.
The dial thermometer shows -38 (°F)
